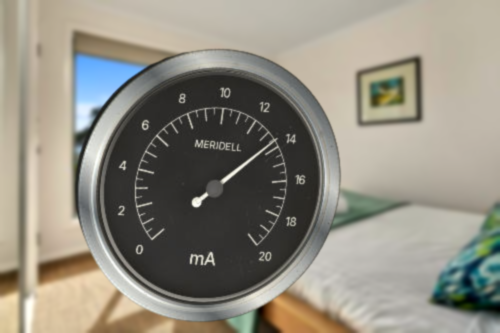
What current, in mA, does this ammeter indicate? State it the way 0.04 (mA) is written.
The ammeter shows 13.5 (mA)
